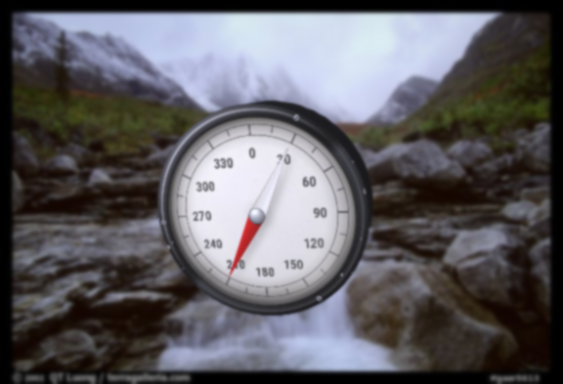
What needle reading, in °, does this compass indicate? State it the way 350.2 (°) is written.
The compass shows 210 (°)
